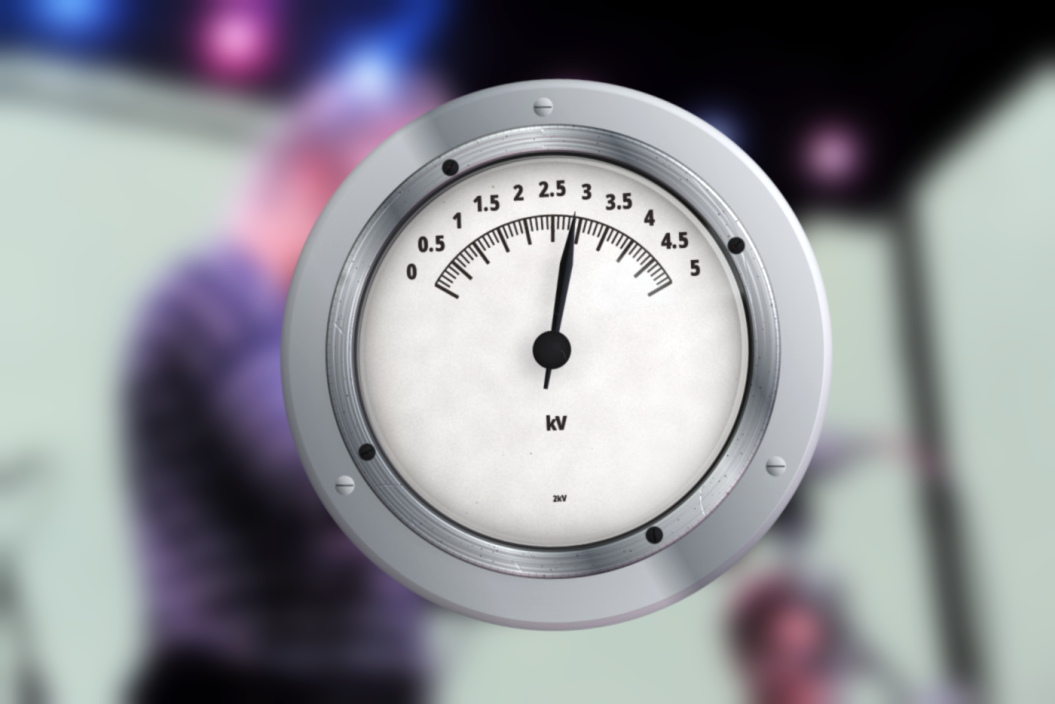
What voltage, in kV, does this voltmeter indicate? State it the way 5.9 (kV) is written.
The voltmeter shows 2.9 (kV)
